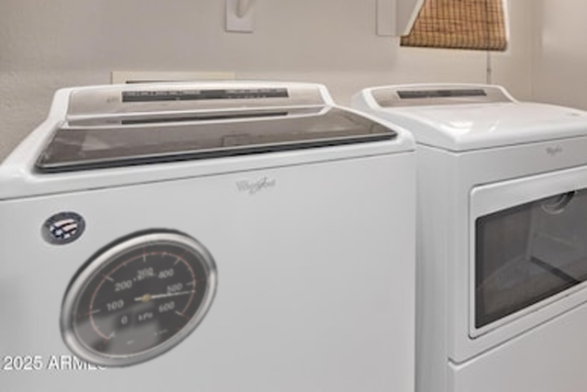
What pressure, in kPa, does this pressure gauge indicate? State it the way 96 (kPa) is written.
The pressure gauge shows 525 (kPa)
